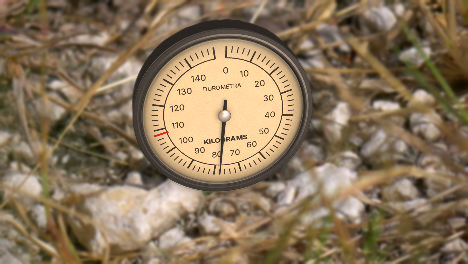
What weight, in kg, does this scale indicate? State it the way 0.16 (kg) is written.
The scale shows 78 (kg)
